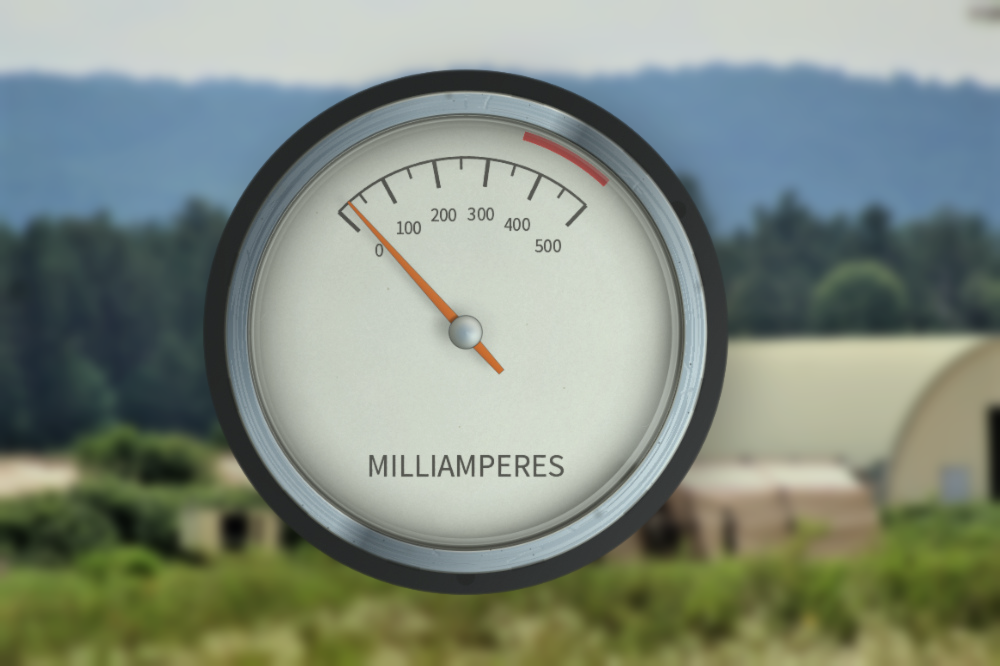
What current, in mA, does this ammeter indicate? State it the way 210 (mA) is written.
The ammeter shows 25 (mA)
